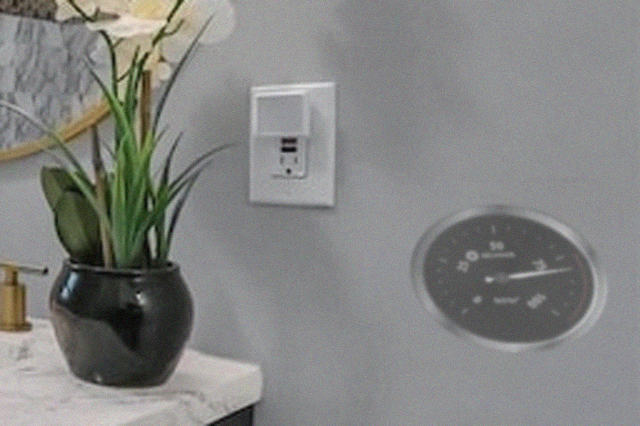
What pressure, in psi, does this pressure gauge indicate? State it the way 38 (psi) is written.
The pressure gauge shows 80 (psi)
